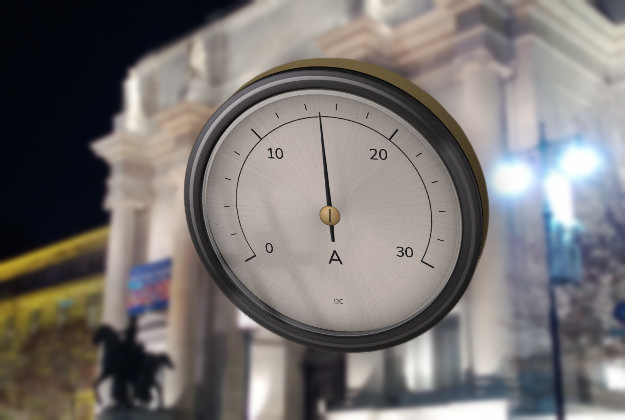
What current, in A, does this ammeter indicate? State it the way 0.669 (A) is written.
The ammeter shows 15 (A)
